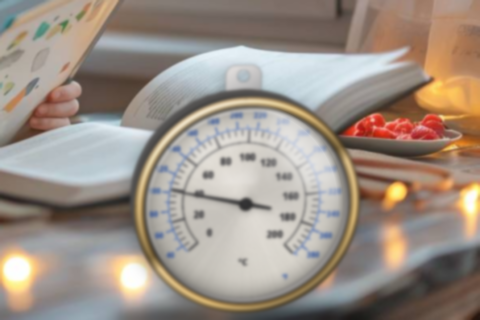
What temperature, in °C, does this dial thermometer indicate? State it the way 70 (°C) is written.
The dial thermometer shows 40 (°C)
